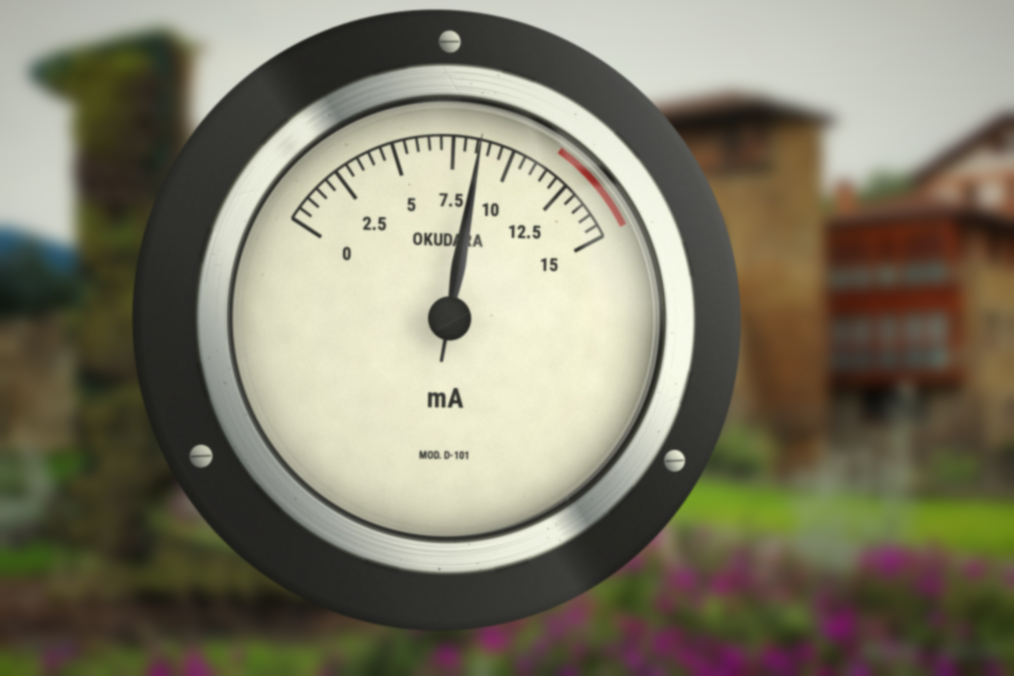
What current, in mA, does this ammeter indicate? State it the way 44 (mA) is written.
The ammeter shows 8.5 (mA)
